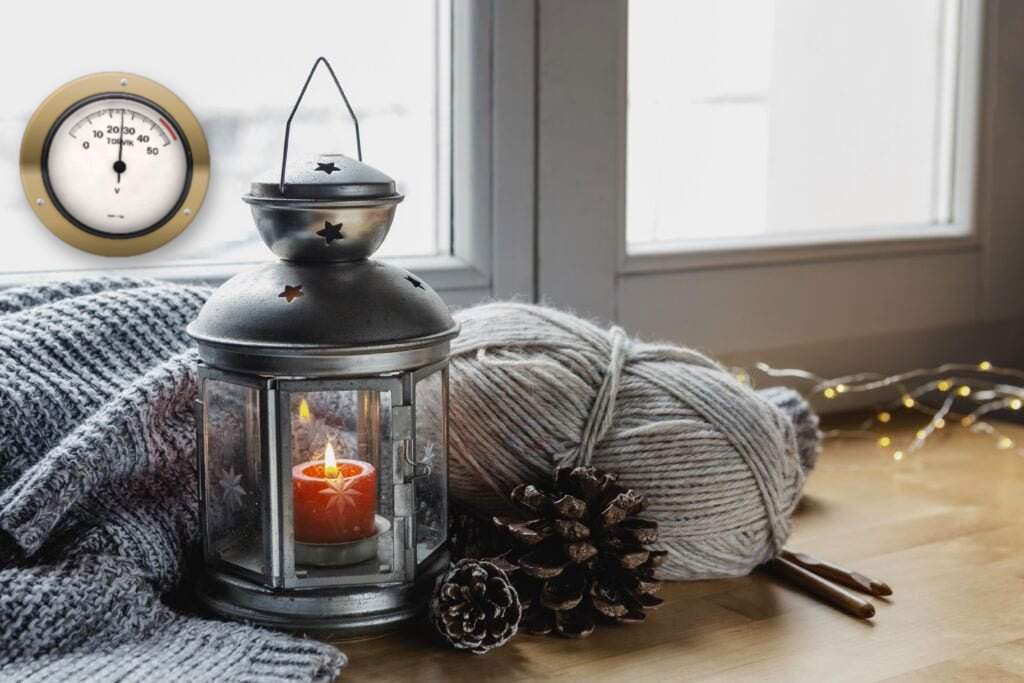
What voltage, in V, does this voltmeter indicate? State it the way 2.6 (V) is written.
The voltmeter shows 25 (V)
